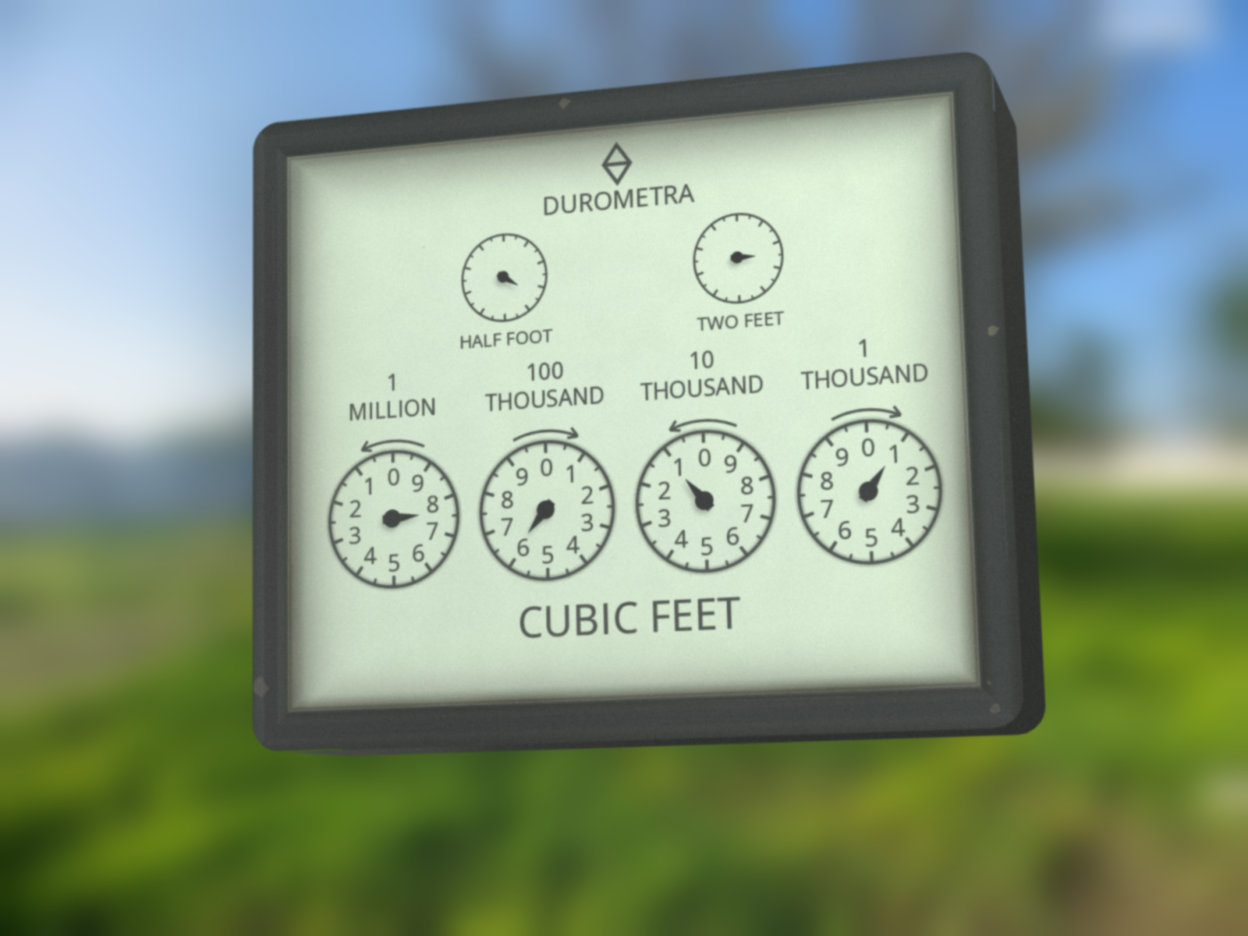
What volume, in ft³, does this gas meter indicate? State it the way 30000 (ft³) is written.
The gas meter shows 761100 (ft³)
